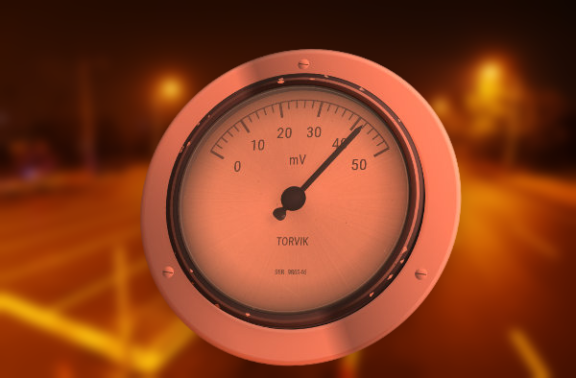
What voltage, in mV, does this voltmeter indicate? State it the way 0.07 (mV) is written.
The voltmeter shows 42 (mV)
